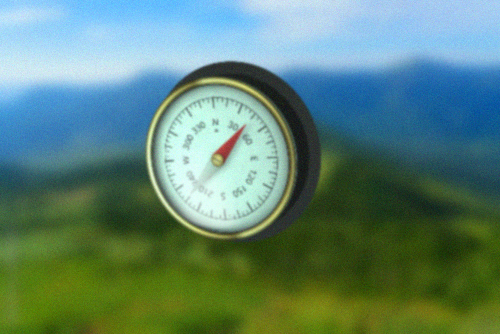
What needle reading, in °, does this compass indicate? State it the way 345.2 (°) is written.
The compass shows 45 (°)
